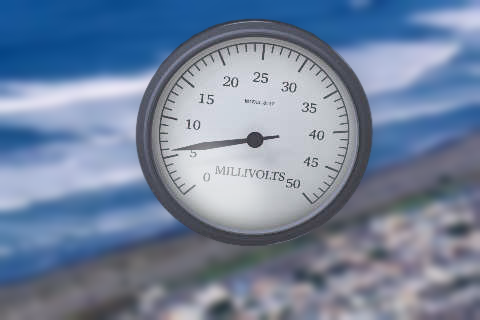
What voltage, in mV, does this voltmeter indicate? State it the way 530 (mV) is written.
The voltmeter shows 6 (mV)
